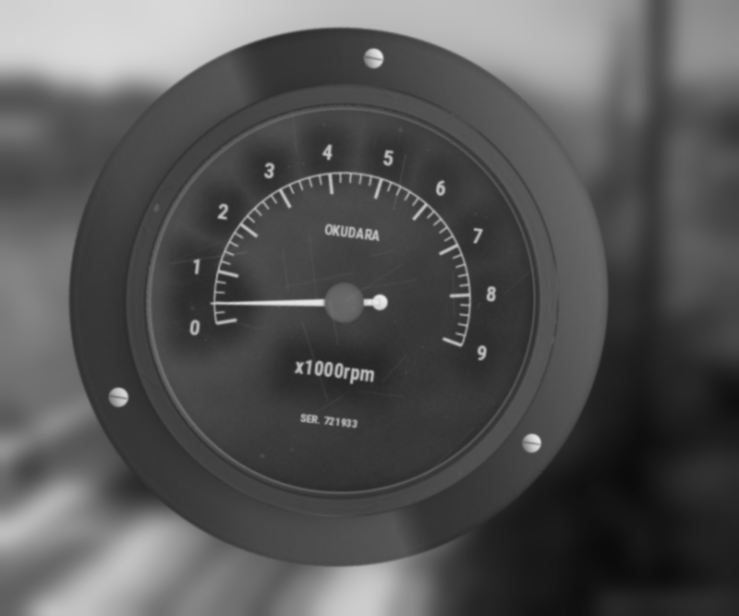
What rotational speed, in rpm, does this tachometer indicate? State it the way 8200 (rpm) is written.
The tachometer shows 400 (rpm)
